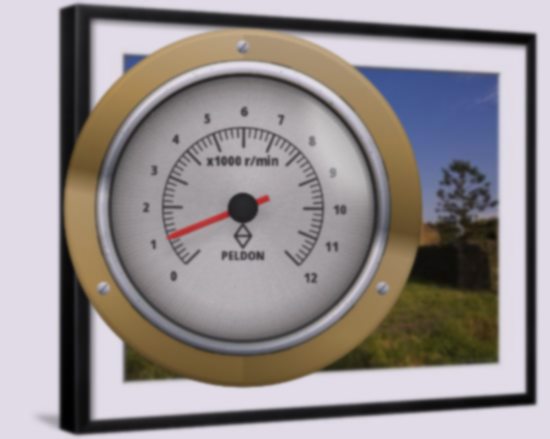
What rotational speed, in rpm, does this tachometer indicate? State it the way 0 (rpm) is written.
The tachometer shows 1000 (rpm)
